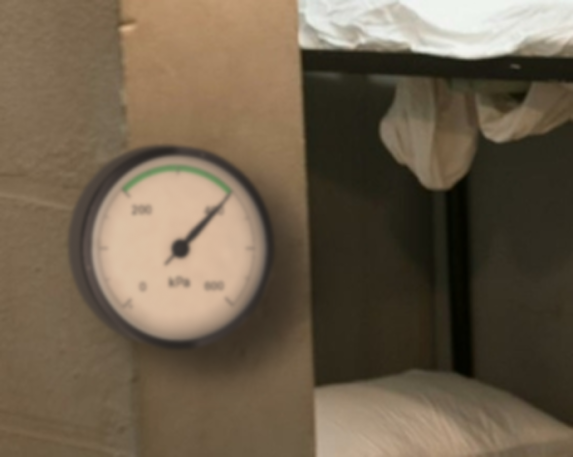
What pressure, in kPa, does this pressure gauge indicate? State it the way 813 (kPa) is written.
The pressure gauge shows 400 (kPa)
